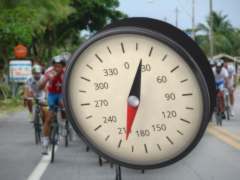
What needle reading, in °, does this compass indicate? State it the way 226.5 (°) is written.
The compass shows 202.5 (°)
